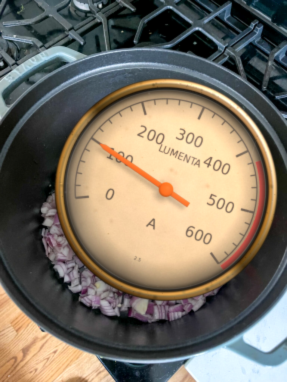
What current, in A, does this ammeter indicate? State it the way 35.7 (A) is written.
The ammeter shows 100 (A)
